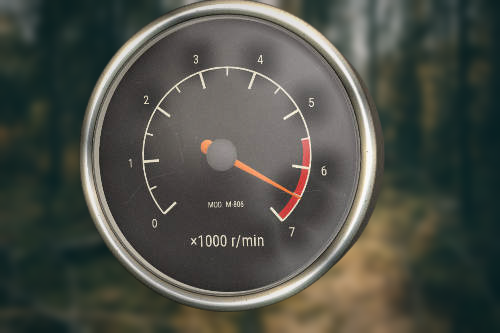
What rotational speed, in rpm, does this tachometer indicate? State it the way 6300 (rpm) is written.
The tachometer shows 6500 (rpm)
